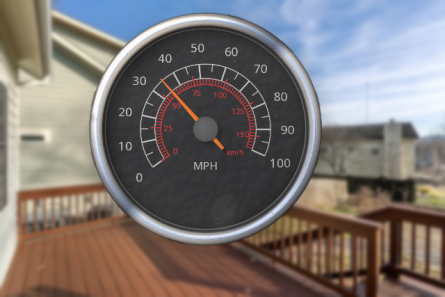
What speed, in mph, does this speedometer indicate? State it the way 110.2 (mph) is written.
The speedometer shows 35 (mph)
